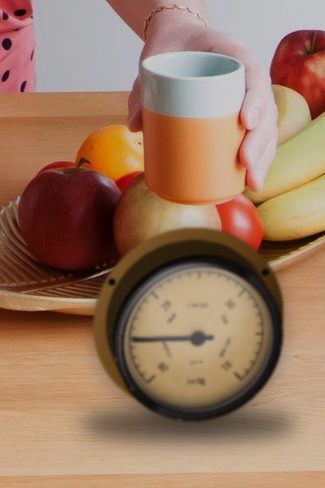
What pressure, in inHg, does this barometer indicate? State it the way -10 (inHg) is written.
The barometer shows 28.5 (inHg)
